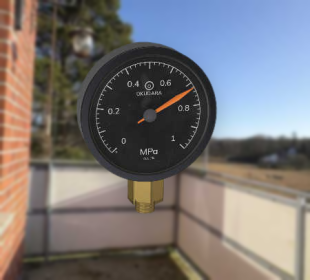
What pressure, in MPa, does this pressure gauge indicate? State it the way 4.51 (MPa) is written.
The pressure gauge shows 0.72 (MPa)
